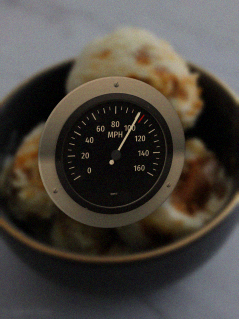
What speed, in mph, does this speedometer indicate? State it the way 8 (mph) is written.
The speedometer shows 100 (mph)
